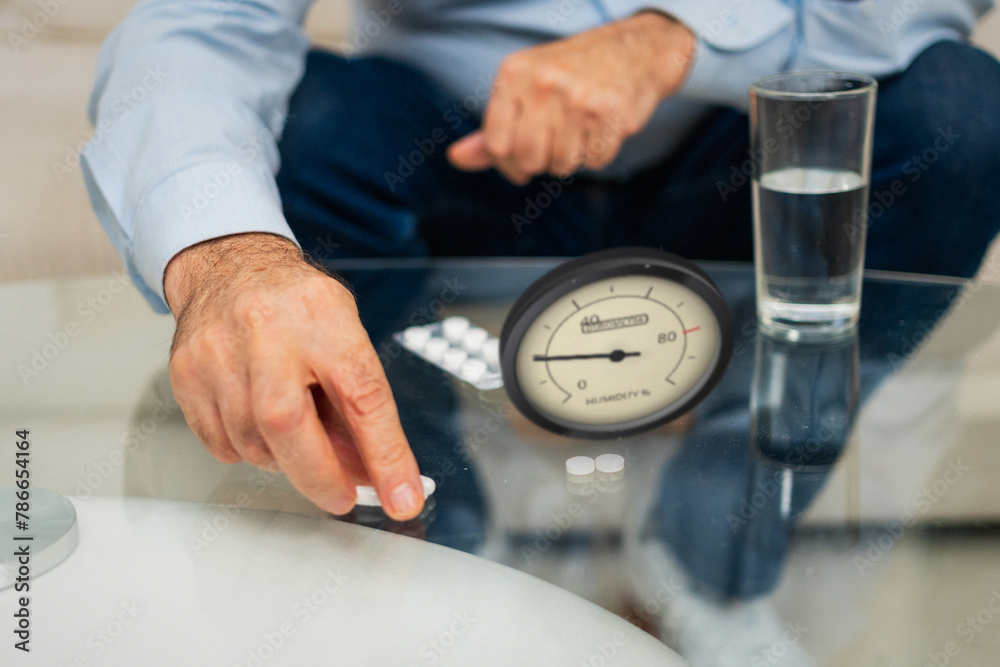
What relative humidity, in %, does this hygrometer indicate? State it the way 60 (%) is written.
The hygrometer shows 20 (%)
